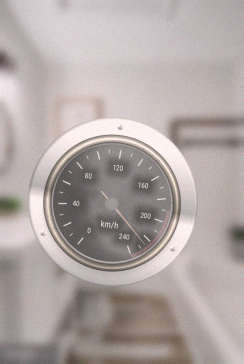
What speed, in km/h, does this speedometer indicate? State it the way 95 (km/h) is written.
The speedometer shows 225 (km/h)
